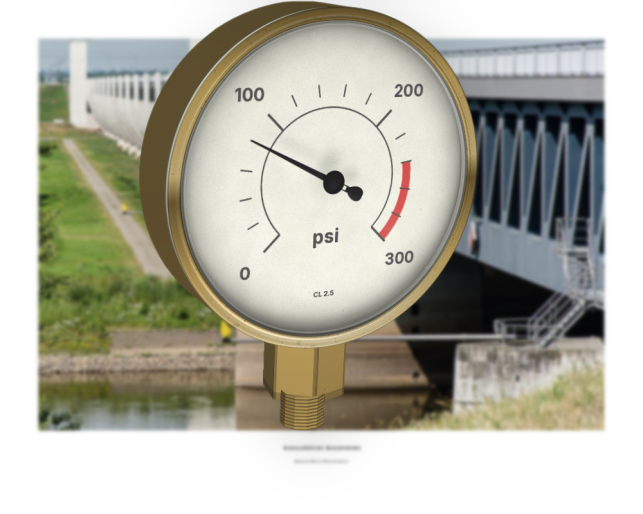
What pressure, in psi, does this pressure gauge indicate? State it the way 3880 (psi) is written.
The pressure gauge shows 80 (psi)
